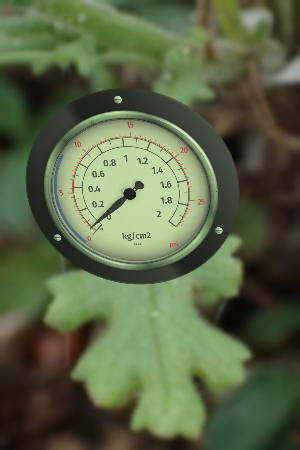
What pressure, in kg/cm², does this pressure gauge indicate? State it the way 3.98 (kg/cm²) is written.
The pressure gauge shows 0.05 (kg/cm²)
